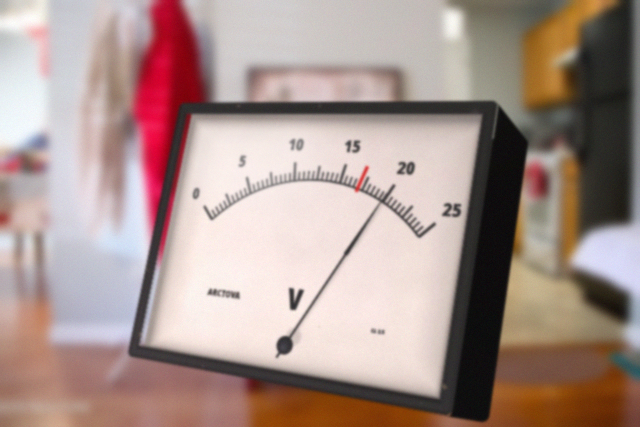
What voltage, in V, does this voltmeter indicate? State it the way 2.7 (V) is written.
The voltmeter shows 20 (V)
